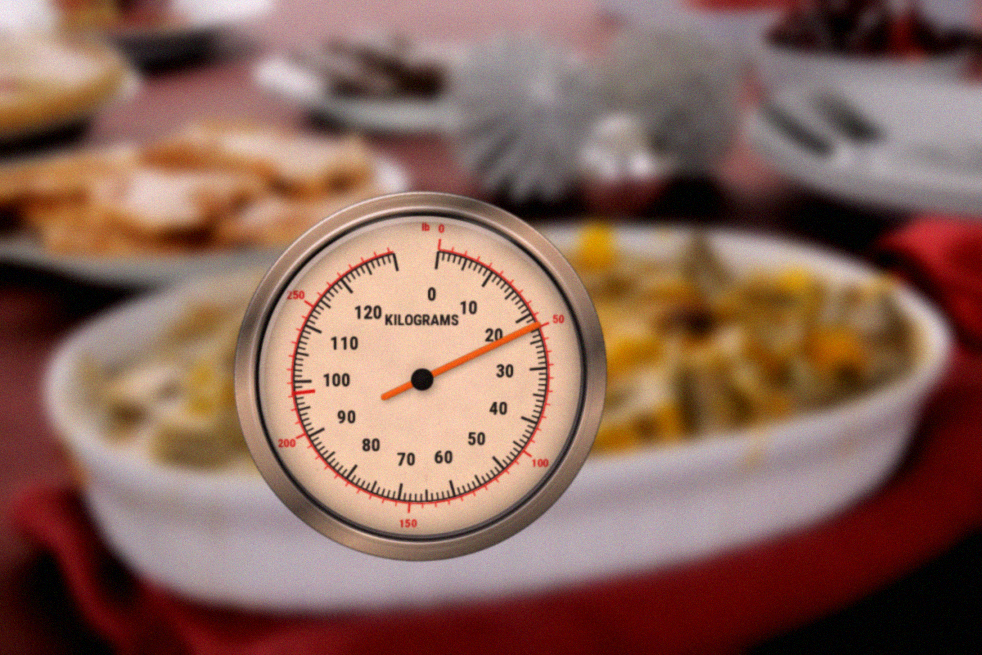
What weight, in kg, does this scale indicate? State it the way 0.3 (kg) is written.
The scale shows 22 (kg)
